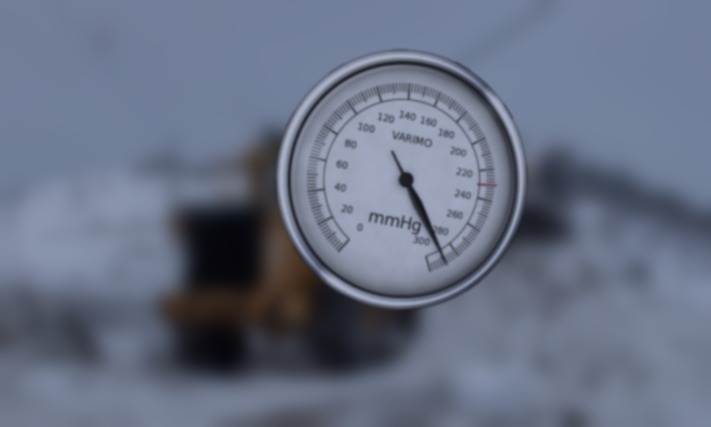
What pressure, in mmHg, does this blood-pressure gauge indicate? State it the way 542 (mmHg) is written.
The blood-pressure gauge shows 290 (mmHg)
